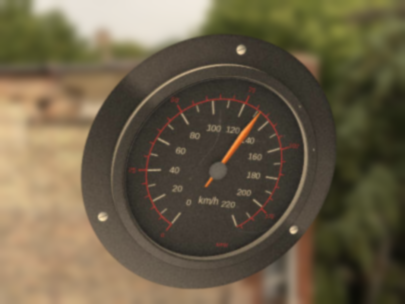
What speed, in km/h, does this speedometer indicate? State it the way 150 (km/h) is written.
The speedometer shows 130 (km/h)
